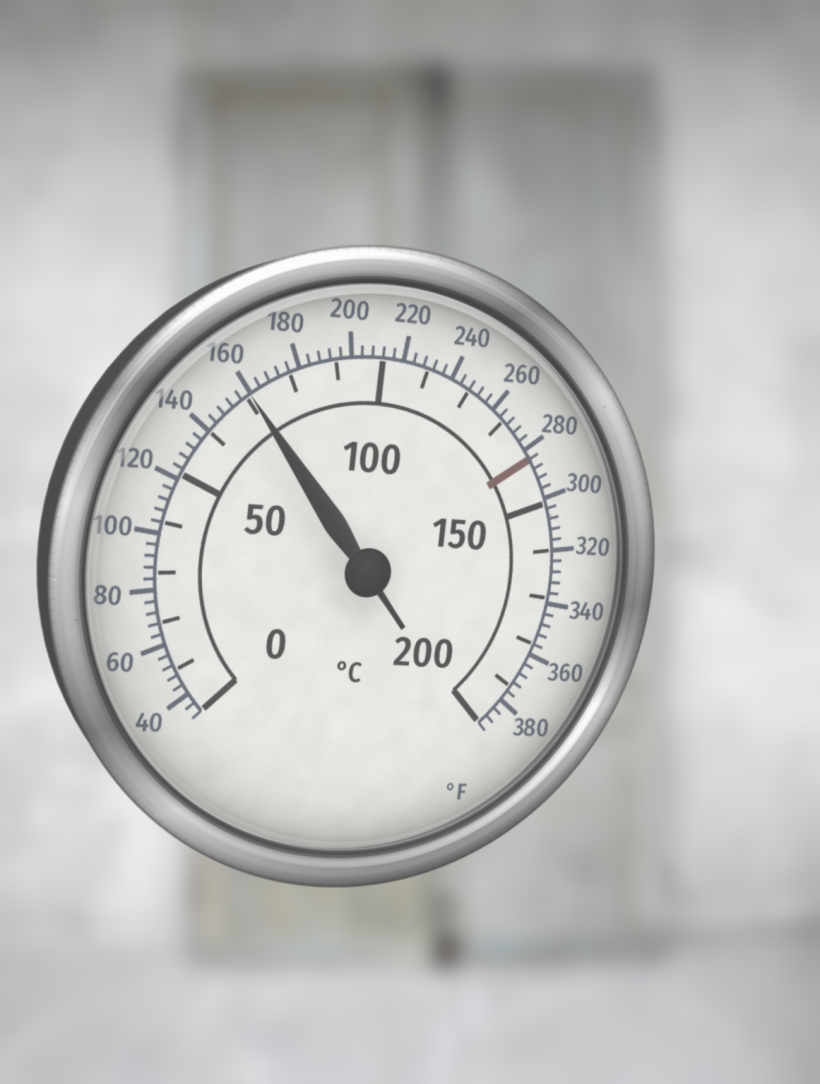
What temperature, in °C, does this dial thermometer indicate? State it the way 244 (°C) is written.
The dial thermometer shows 70 (°C)
